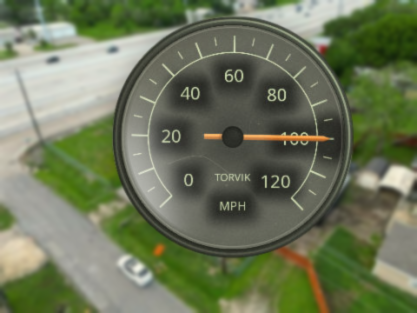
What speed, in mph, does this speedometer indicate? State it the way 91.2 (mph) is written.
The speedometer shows 100 (mph)
